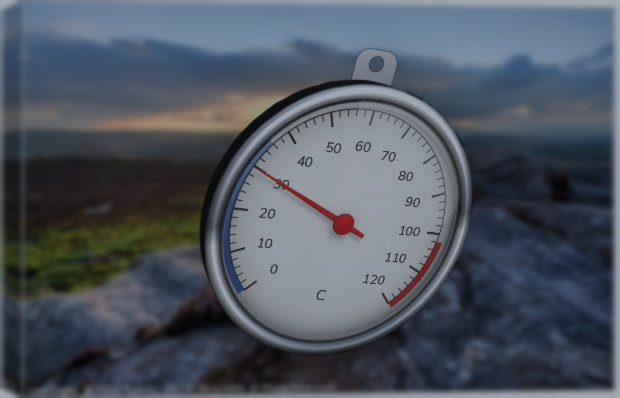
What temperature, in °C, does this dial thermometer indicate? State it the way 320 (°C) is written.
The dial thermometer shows 30 (°C)
